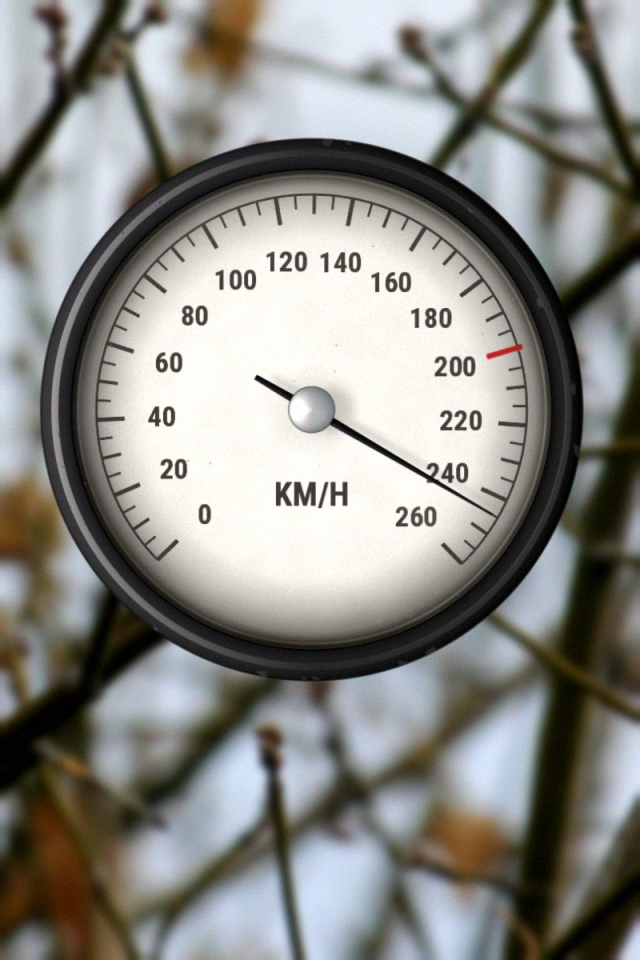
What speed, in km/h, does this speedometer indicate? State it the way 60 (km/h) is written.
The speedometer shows 245 (km/h)
